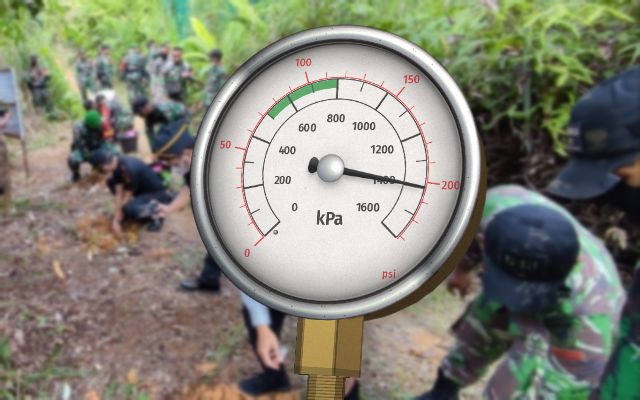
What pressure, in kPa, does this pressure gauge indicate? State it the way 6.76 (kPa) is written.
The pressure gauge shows 1400 (kPa)
